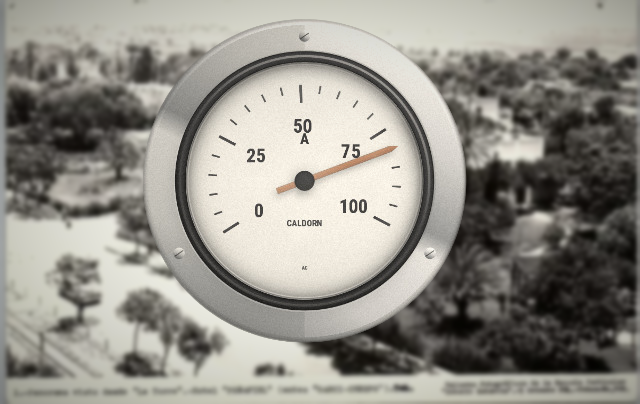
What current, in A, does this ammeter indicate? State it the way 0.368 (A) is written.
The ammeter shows 80 (A)
